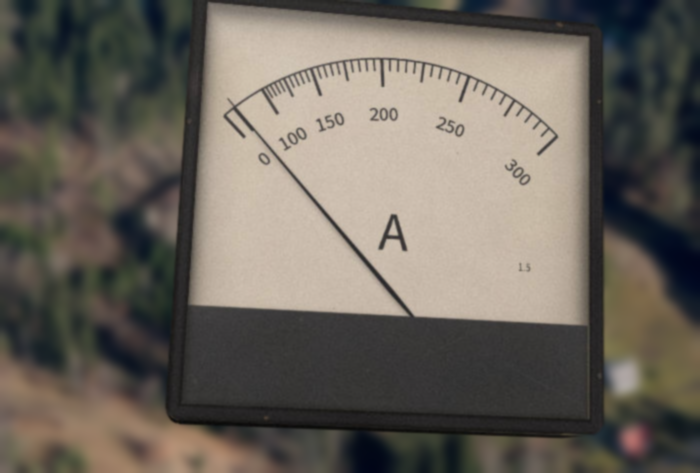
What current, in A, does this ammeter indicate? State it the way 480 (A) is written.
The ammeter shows 50 (A)
